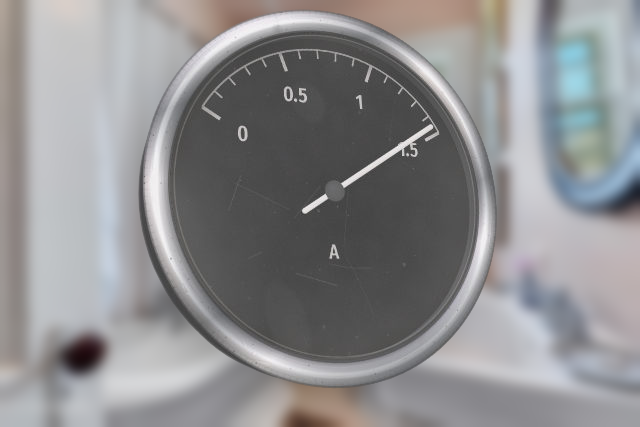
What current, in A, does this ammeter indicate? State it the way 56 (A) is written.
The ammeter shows 1.45 (A)
